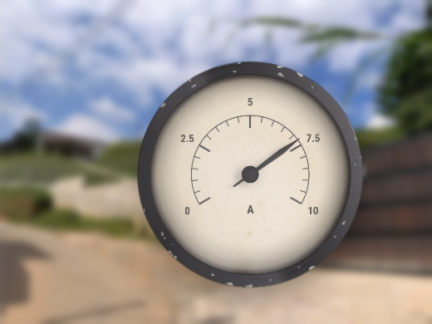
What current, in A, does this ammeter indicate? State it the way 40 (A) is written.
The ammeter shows 7.25 (A)
